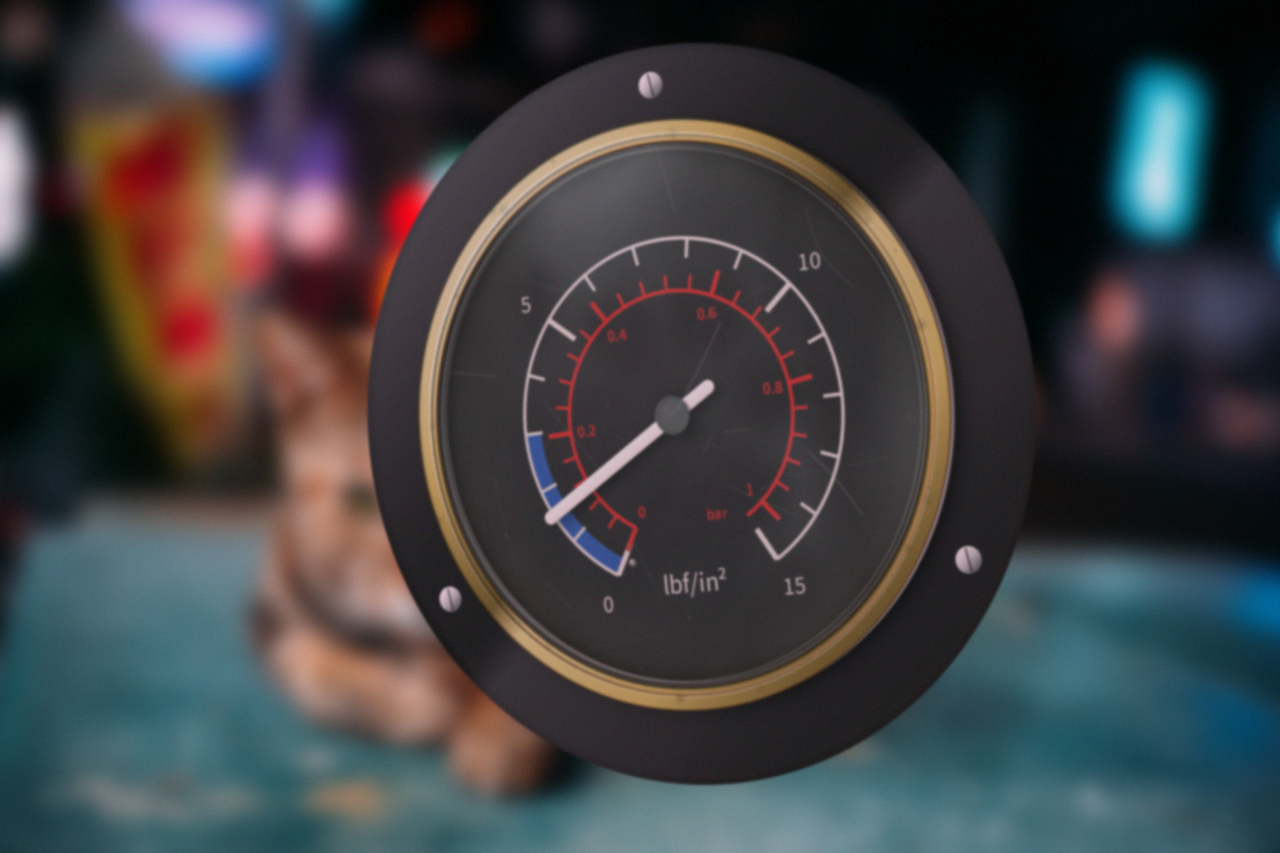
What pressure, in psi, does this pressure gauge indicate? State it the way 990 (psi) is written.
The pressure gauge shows 1.5 (psi)
